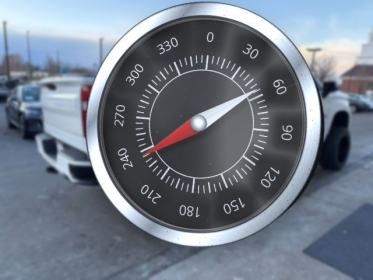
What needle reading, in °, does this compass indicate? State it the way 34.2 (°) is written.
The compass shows 235 (°)
